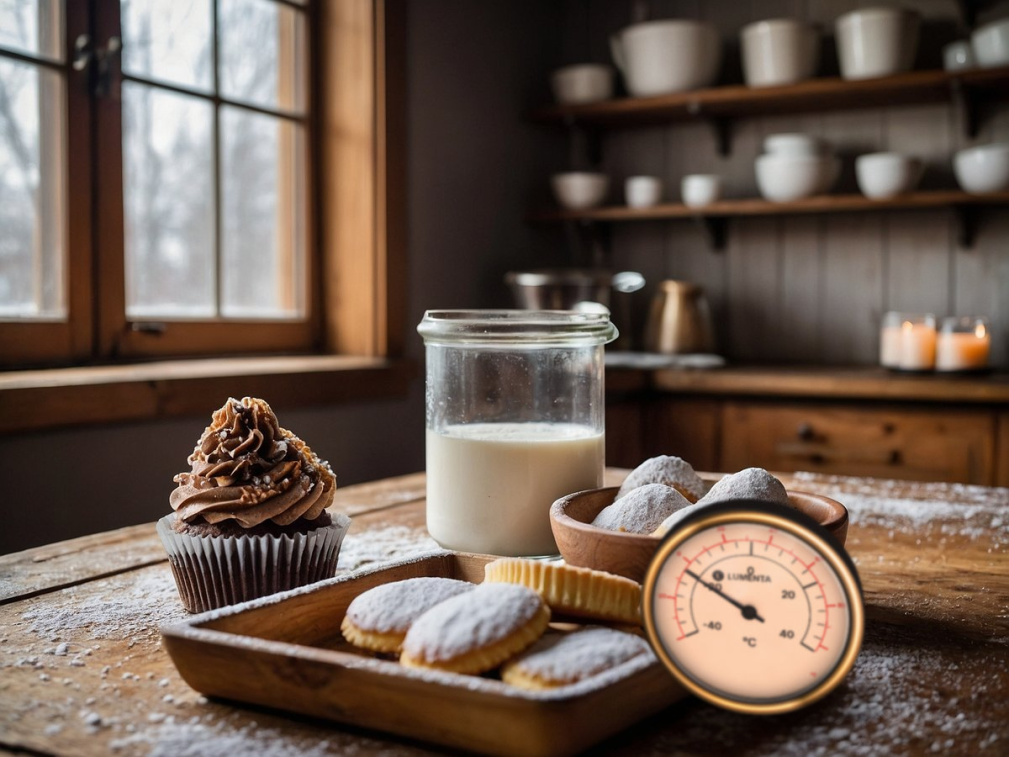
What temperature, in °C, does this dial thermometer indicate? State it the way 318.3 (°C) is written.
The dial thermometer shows -20 (°C)
